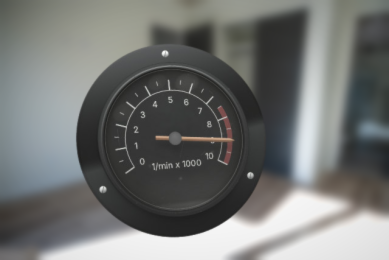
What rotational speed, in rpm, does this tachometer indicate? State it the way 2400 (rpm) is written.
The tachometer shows 9000 (rpm)
